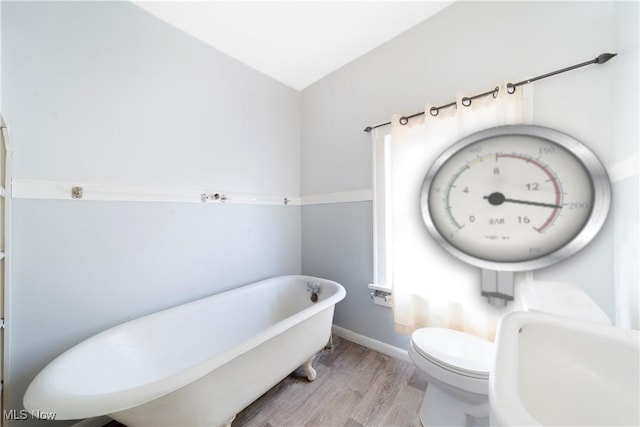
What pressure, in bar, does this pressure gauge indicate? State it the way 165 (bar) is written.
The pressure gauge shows 14 (bar)
